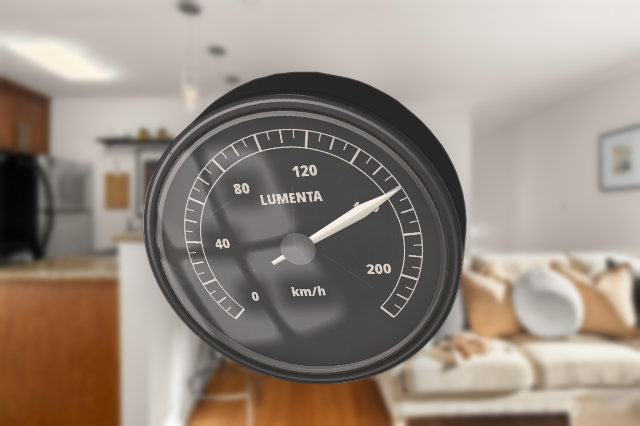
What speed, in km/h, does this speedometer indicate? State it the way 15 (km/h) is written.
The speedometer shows 160 (km/h)
